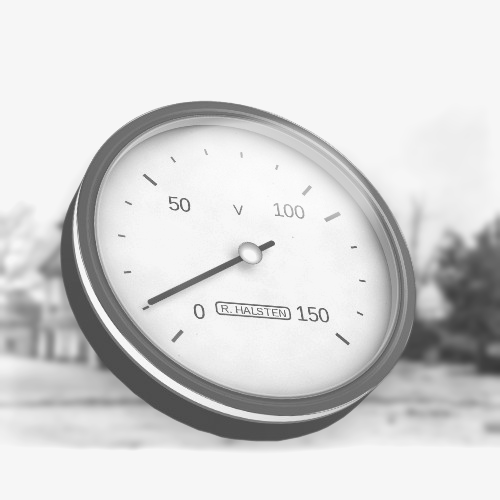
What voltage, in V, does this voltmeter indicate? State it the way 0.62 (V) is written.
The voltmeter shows 10 (V)
